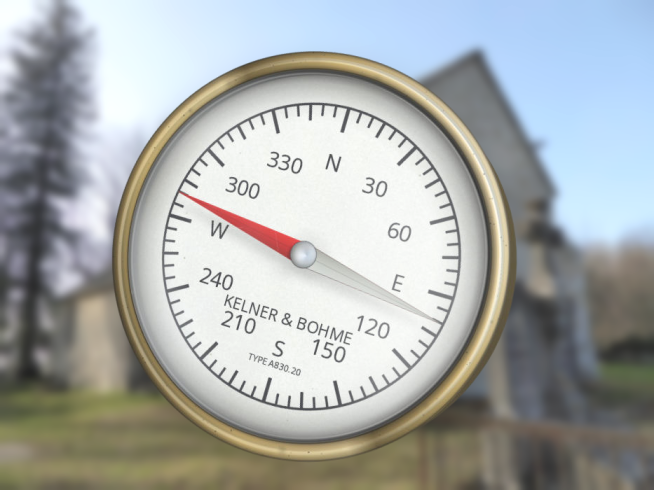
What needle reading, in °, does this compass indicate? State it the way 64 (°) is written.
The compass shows 280 (°)
